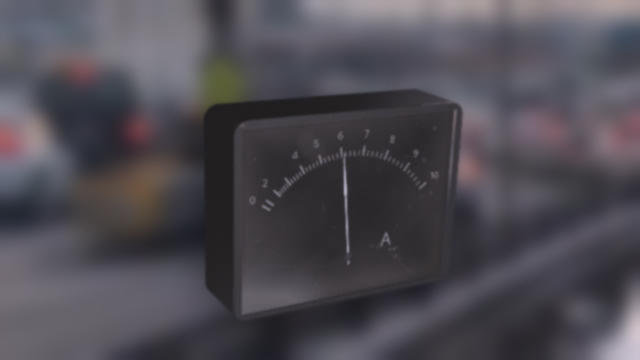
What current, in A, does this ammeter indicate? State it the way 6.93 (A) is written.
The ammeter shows 6 (A)
